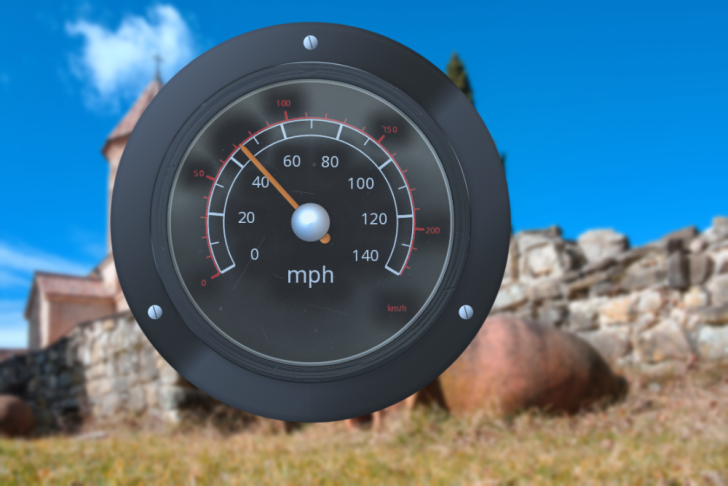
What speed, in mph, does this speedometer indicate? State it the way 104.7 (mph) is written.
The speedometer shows 45 (mph)
